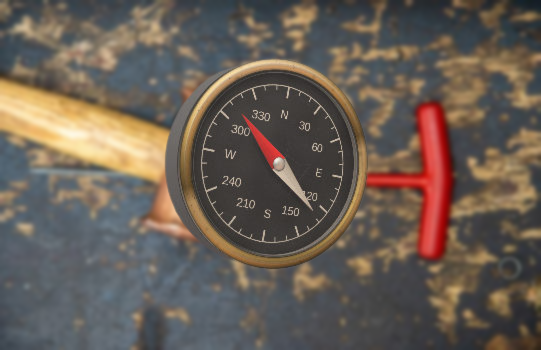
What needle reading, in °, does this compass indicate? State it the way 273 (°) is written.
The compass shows 310 (°)
